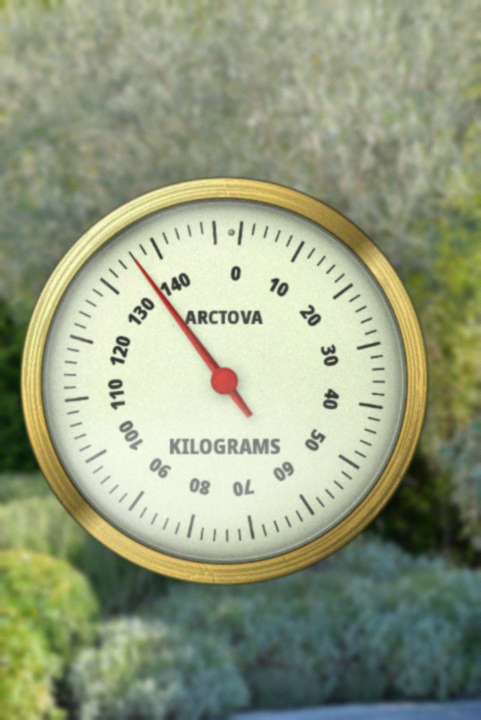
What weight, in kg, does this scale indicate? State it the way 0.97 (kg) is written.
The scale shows 136 (kg)
